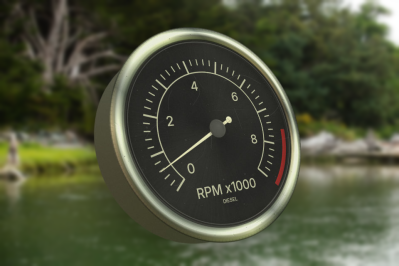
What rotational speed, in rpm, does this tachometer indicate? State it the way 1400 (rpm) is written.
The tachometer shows 600 (rpm)
